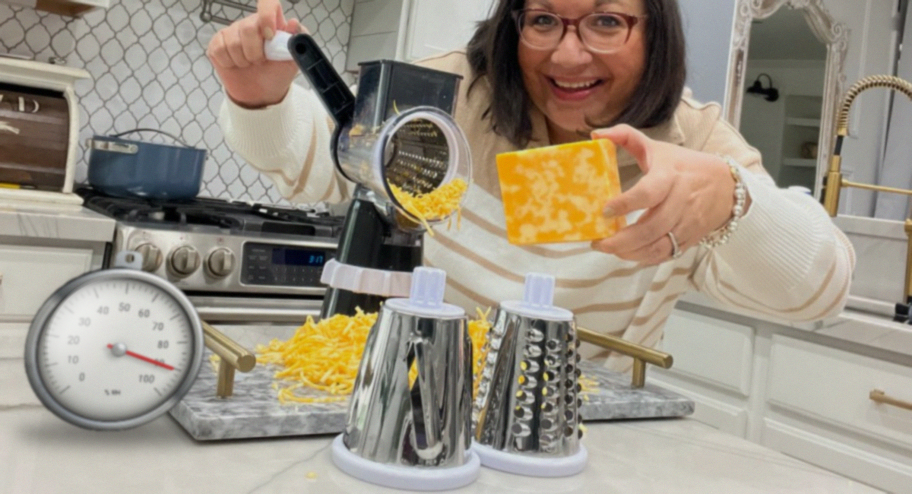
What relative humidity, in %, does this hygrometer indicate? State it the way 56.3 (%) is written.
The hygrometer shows 90 (%)
